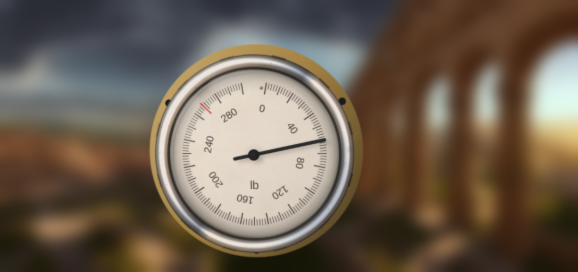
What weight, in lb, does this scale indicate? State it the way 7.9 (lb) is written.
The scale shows 60 (lb)
